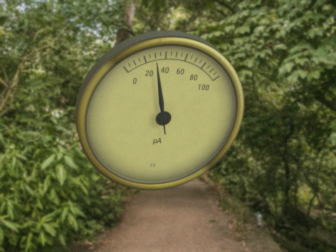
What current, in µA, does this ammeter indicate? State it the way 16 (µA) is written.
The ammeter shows 30 (µA)
